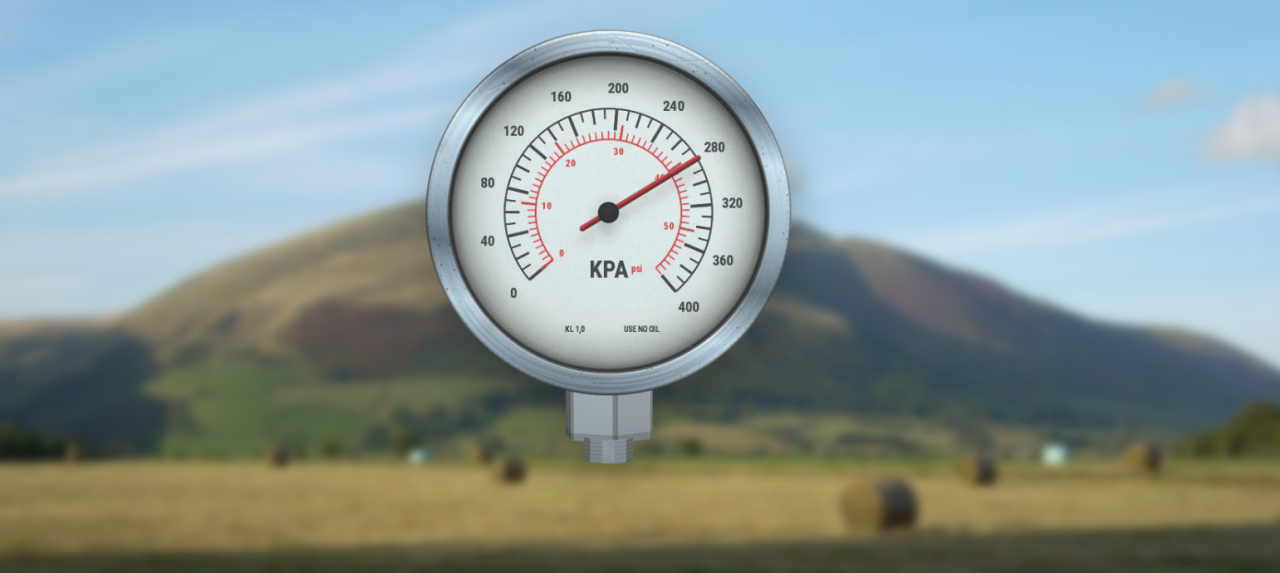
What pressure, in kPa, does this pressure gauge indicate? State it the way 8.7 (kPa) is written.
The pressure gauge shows 280 (kPa)
